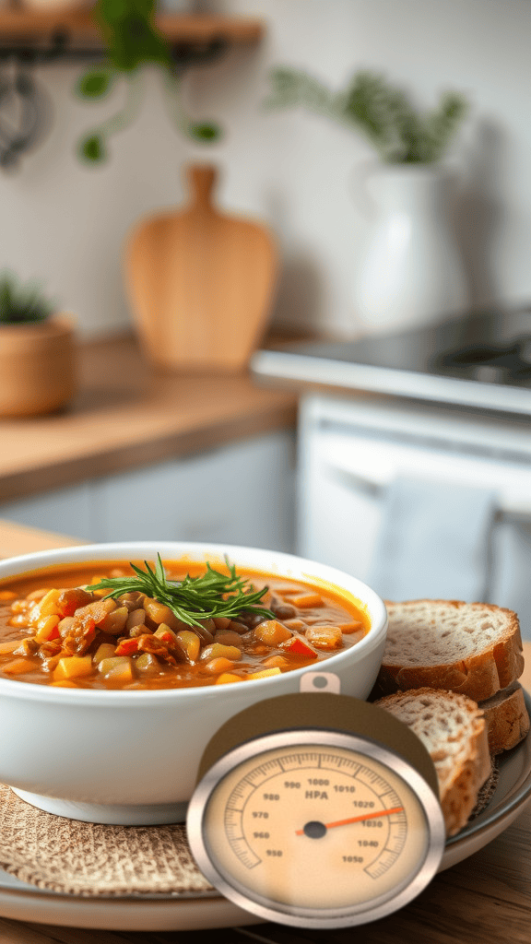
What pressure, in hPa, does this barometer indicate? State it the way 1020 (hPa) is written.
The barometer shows 1025 (hPa)
